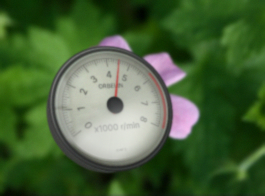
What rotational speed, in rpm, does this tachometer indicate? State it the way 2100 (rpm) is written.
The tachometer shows 4500 (rpm)
